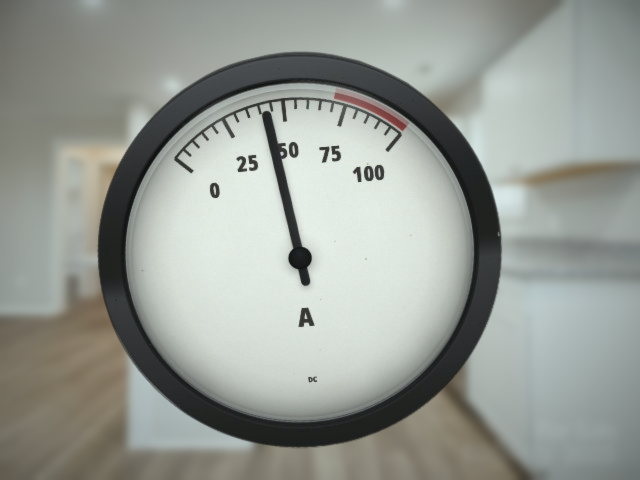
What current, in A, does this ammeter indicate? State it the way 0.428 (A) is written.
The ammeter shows 42.5 (A)
